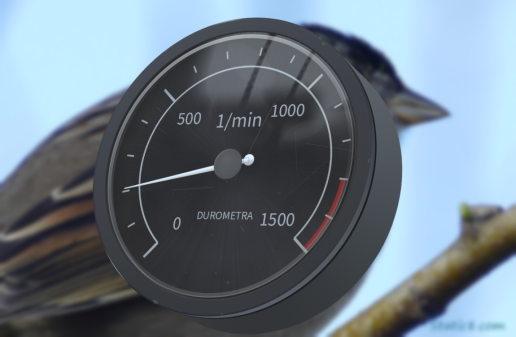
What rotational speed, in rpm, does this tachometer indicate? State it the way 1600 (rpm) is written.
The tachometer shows 200 (rpm)
